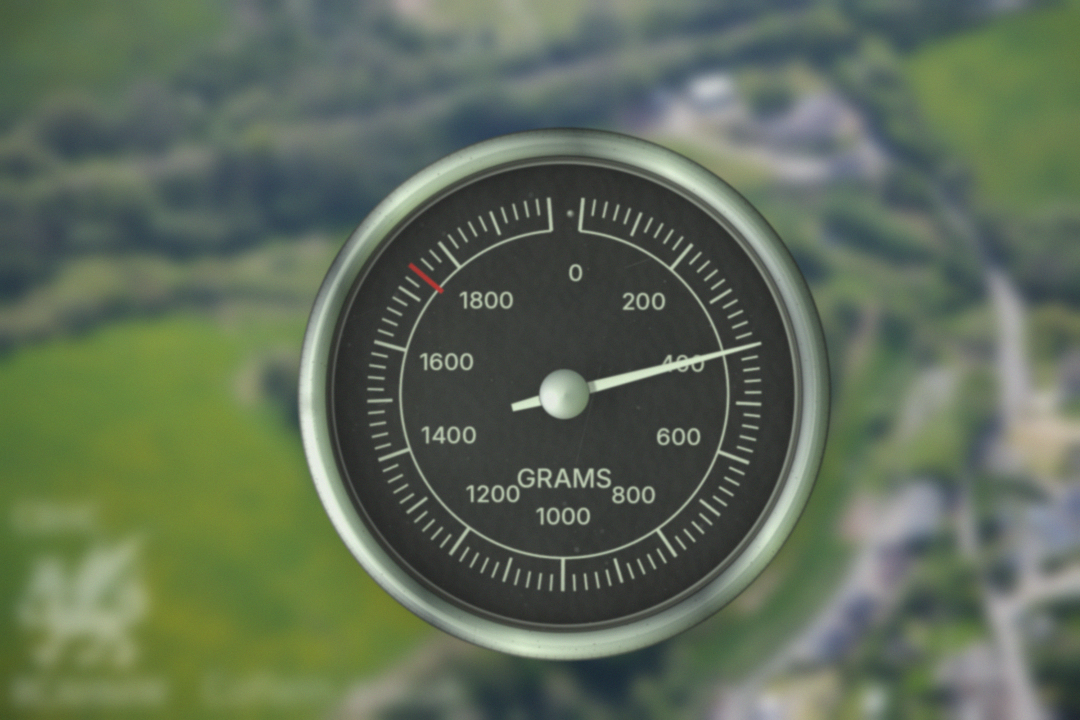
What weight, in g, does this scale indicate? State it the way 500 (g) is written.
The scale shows 400 (g)
